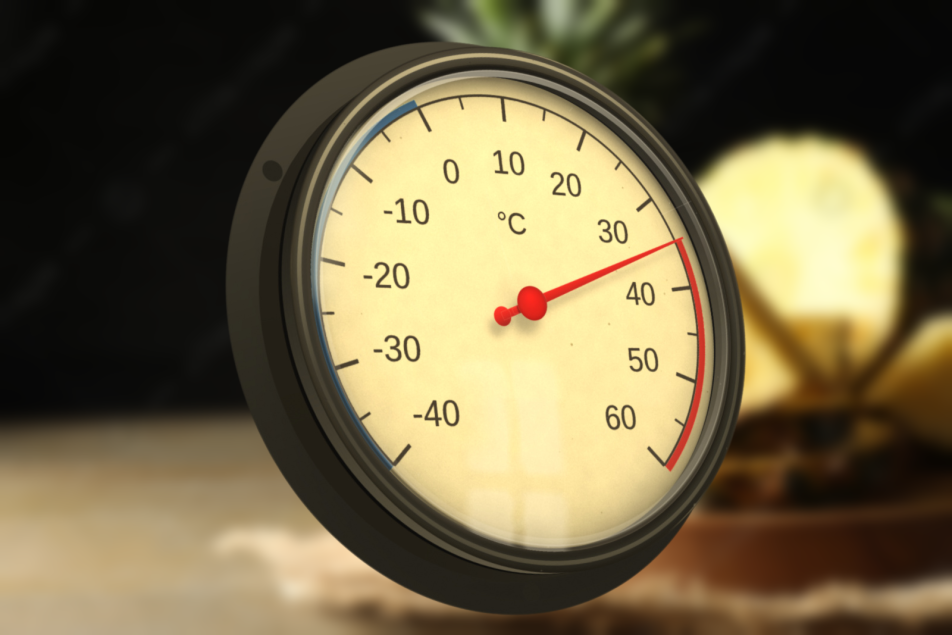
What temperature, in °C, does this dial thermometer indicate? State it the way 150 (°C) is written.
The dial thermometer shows 35 (°C)
